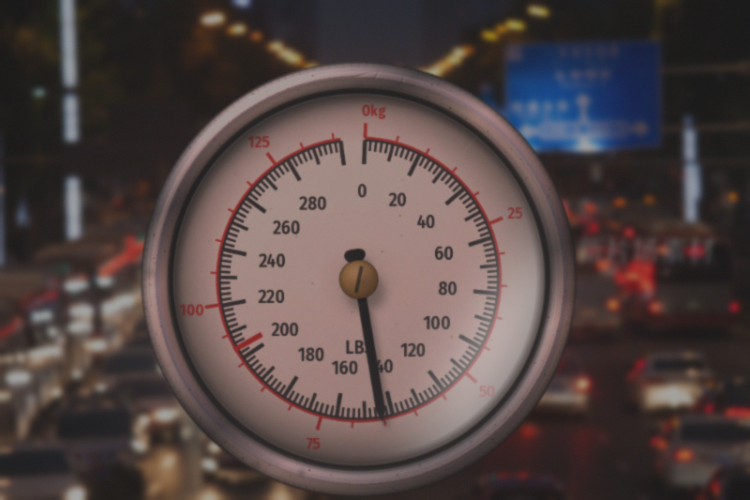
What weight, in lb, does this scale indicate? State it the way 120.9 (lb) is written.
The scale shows 144 (lb)
